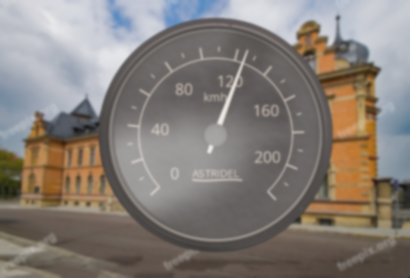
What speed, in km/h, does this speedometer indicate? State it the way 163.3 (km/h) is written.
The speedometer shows 125 (km/h)
